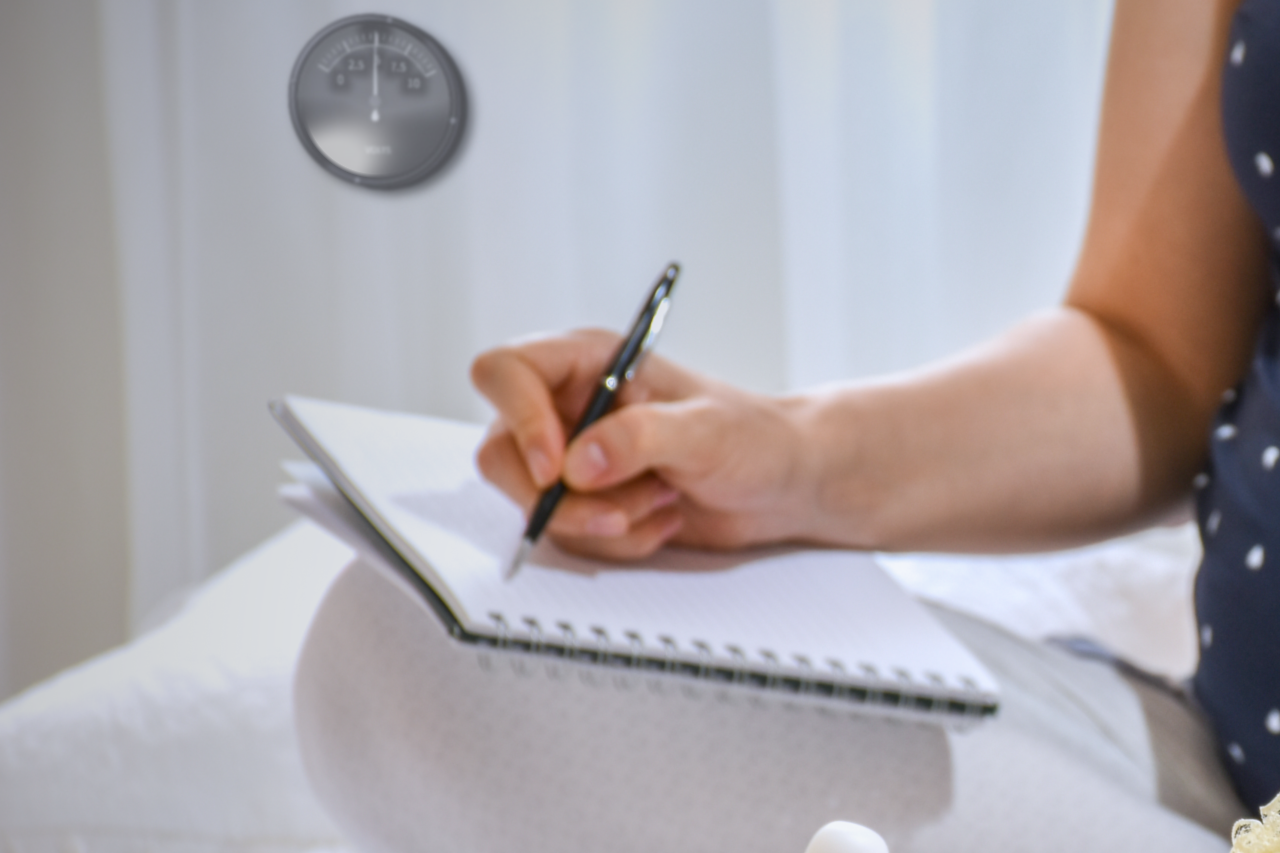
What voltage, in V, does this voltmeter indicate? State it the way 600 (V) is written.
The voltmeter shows 5 (V)
